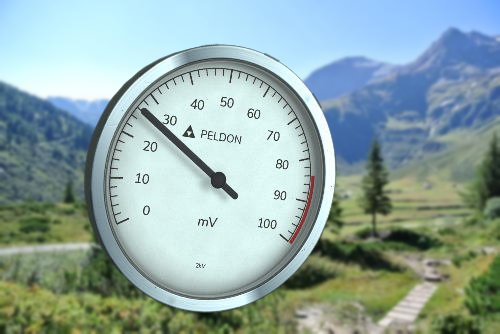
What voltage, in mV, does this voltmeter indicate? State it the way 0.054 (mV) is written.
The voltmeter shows 26 (mV)
